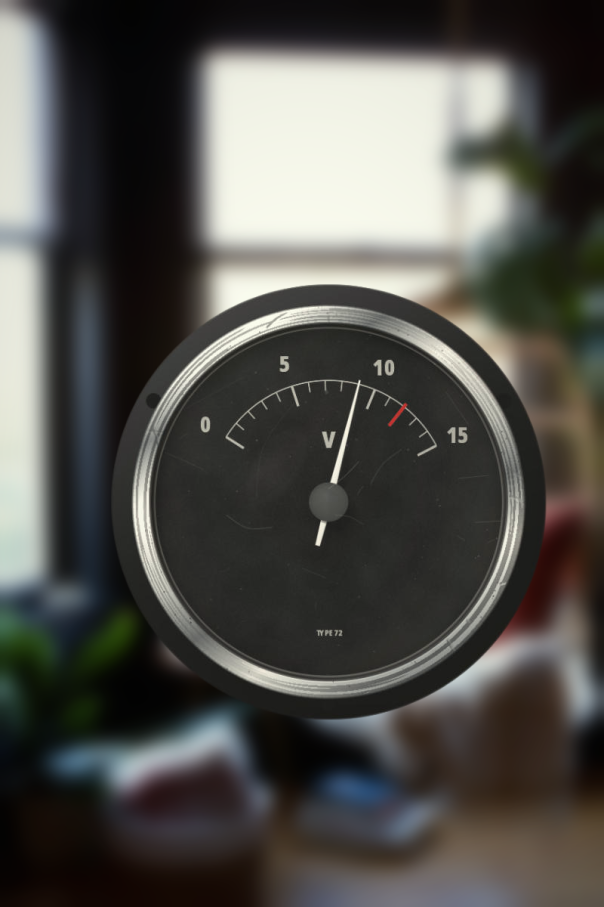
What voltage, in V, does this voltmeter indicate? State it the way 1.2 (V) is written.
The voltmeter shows 9 (V)
